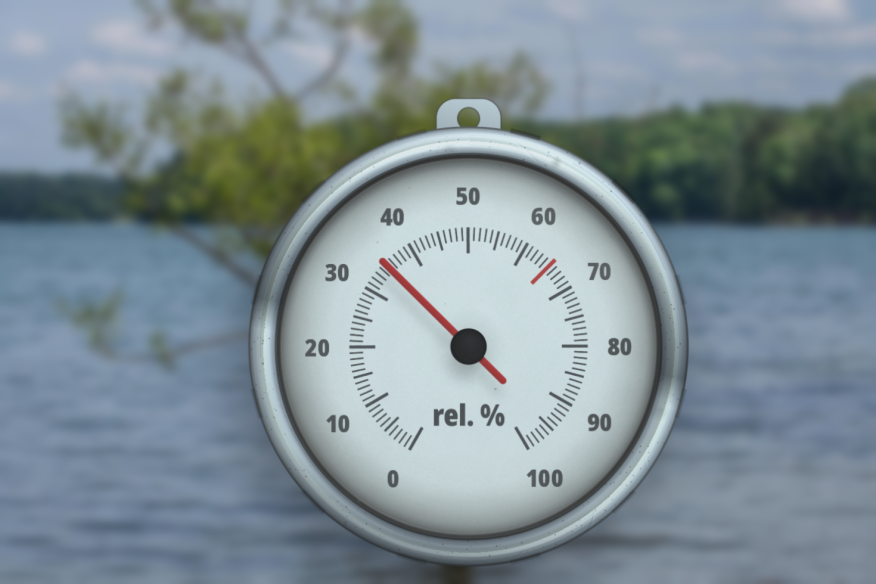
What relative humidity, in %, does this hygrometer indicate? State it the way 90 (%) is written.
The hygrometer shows 35 (%)
